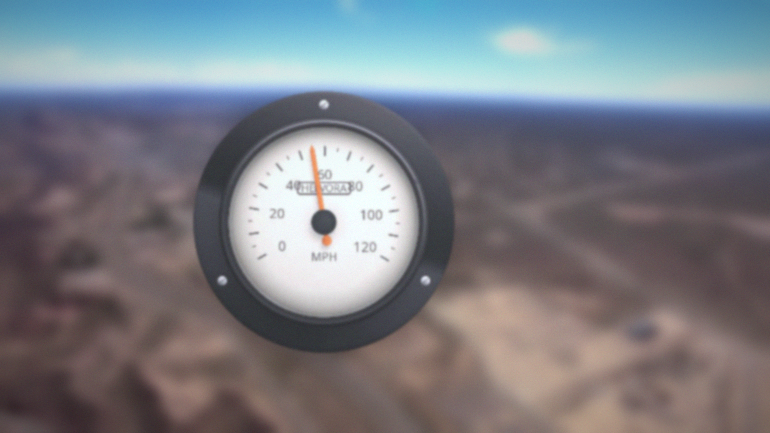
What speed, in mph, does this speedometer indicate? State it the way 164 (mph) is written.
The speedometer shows 55 (mph)
